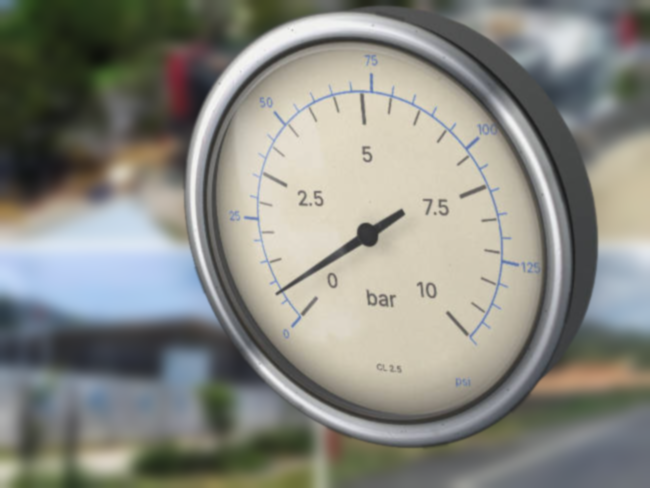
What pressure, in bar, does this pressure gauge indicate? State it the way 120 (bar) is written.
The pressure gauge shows 0.5 (bar)
